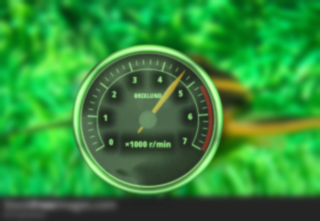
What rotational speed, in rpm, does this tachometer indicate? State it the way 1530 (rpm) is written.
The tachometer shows 4600 (rpm)
